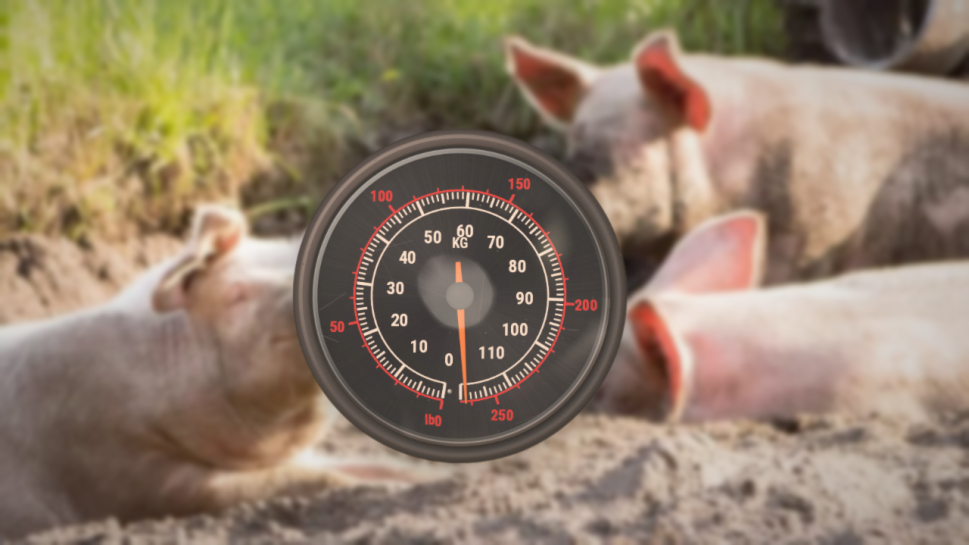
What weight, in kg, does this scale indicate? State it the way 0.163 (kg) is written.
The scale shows 119 (kg)
